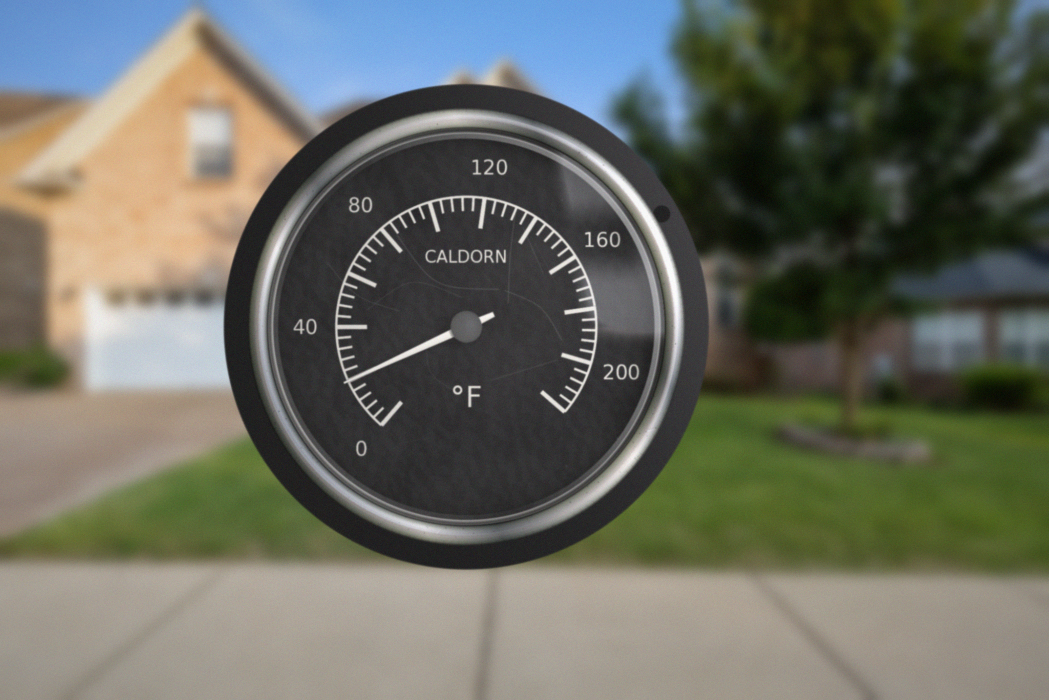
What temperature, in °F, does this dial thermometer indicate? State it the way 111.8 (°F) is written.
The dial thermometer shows 20 (°F)
